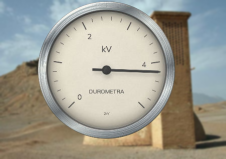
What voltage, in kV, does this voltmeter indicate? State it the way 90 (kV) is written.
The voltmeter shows 4.2 (kV)
